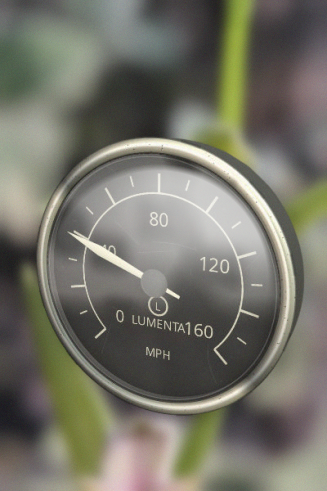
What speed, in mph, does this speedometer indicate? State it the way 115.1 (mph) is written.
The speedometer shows 40 (mph)
